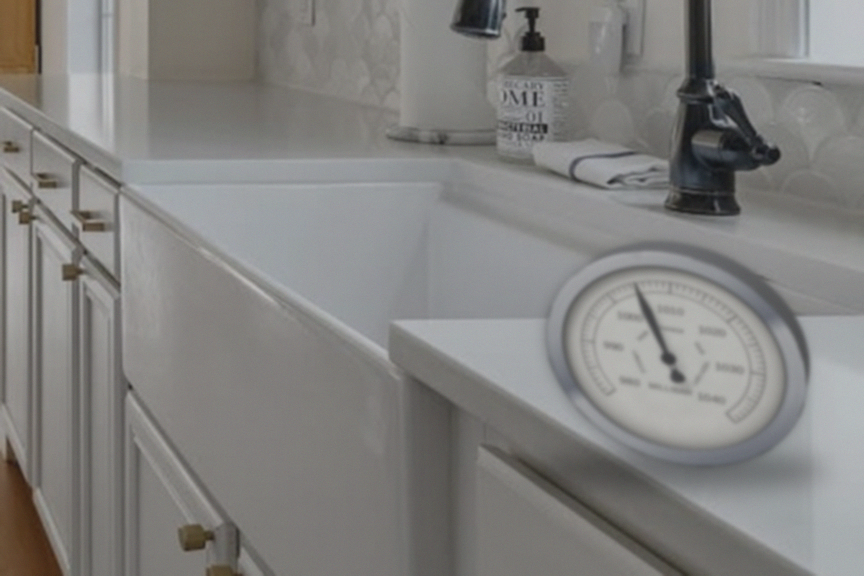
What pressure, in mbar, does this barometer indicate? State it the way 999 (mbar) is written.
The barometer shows 1005 (mbar)
